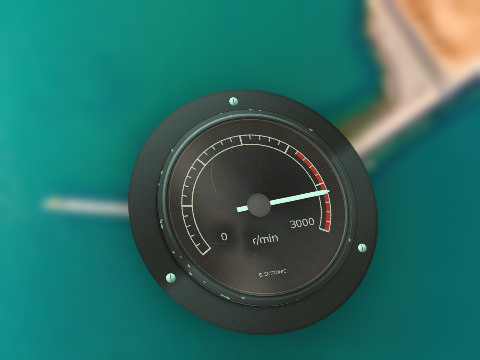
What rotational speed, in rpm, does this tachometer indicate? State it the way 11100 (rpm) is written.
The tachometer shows 2600 (rpm)
